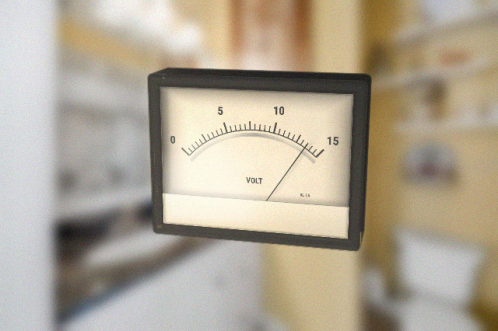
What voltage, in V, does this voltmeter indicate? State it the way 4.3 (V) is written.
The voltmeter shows 13.5 (V)
